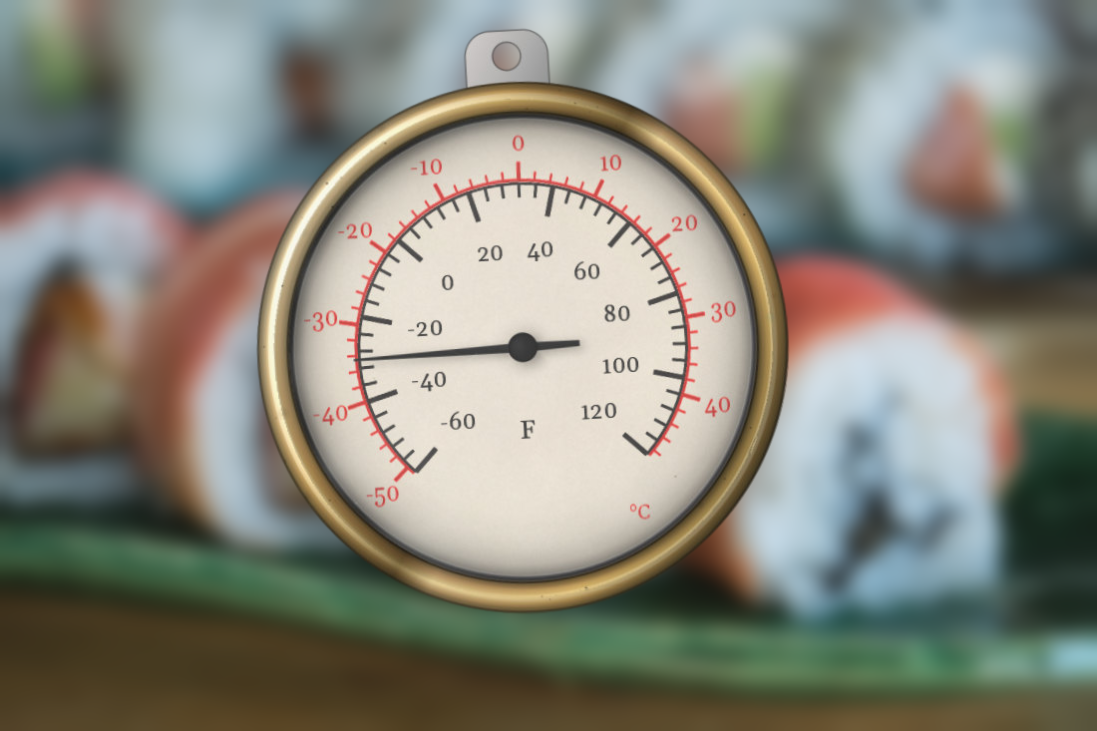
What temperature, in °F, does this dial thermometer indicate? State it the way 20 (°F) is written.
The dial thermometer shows -30 (°F)
